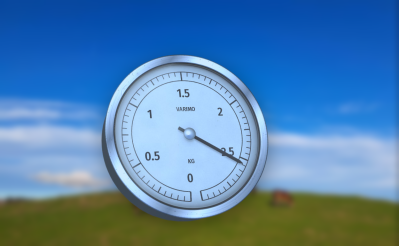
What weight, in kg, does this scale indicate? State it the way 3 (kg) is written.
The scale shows 2.55 (kg)
